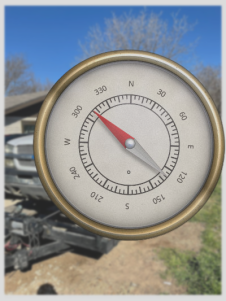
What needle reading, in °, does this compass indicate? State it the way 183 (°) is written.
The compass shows 310 (°)
